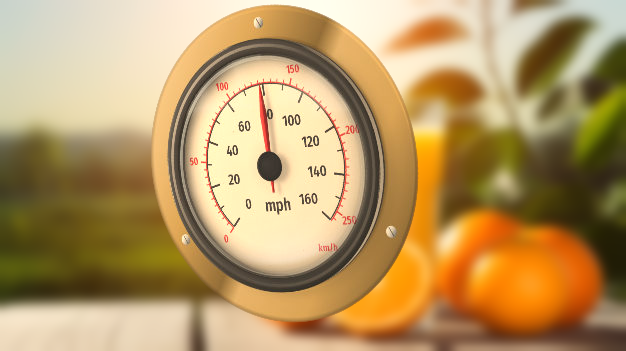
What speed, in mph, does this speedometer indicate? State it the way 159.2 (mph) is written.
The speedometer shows 80 (mph)
